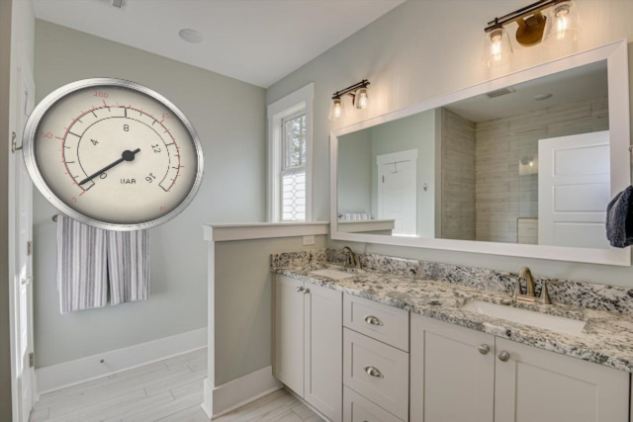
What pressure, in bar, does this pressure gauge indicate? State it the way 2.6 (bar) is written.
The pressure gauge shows 0.5 (bar)
